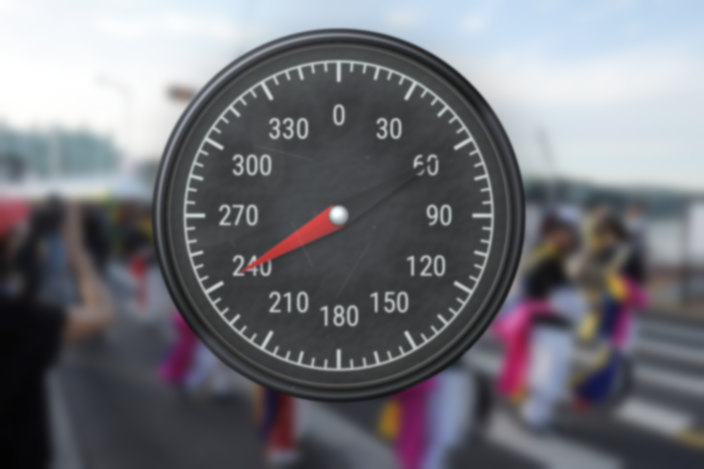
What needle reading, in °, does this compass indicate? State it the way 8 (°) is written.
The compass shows 240 (°)
